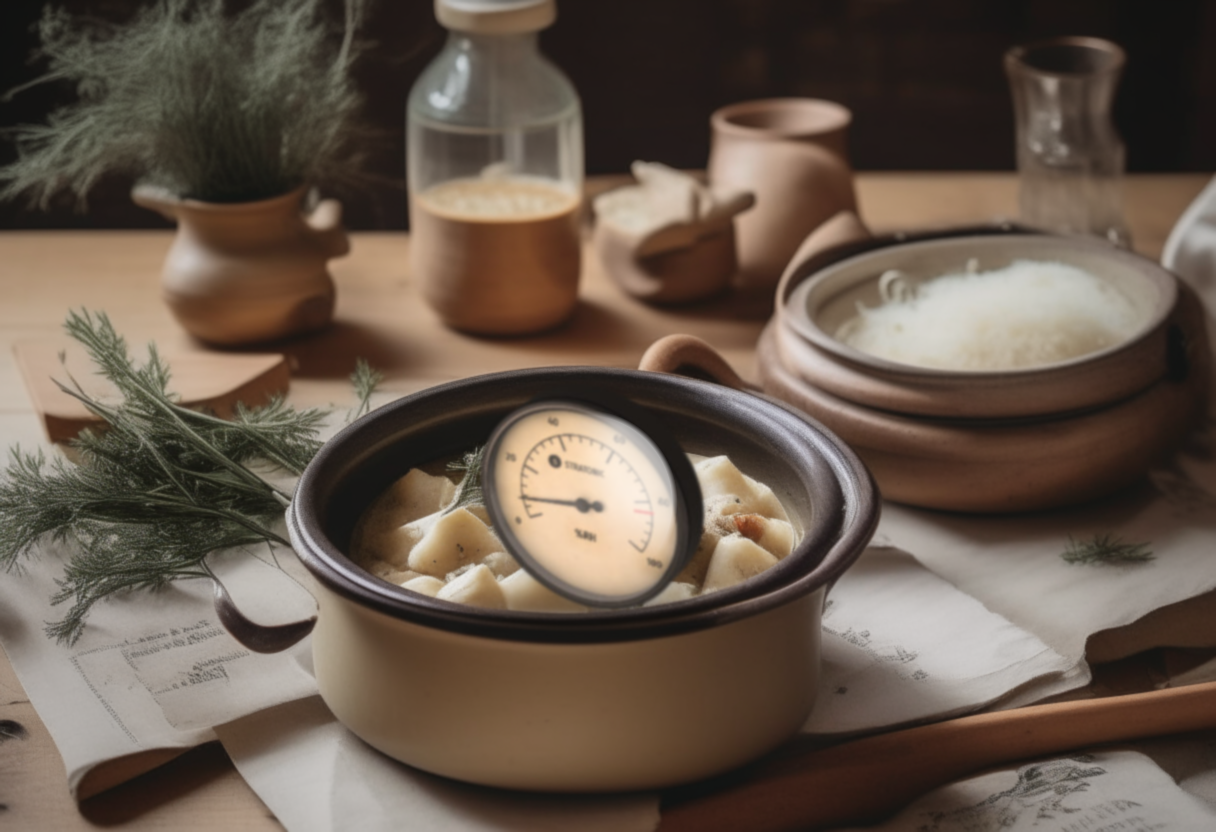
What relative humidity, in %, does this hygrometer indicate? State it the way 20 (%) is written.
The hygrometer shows 8 (%)
